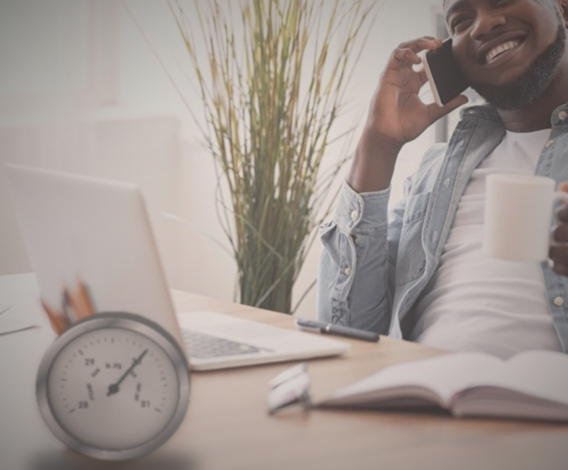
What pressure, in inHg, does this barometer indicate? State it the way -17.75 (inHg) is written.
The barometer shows 30 (inHg)
